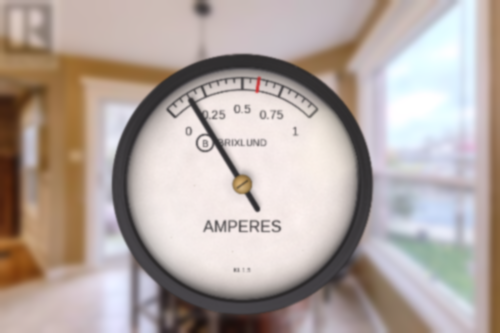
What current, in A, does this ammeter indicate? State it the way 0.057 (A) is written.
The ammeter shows 0.15 (A)
